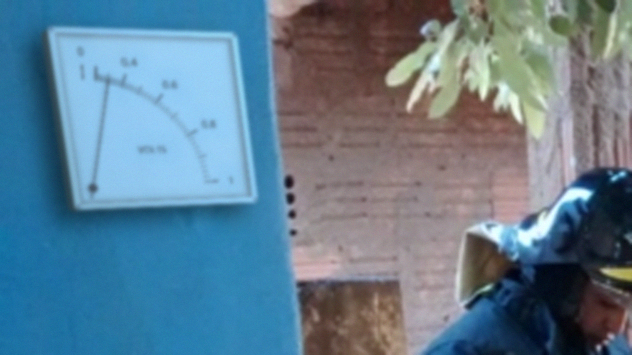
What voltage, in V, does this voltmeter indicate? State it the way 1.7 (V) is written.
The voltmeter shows 0.3 (V)
